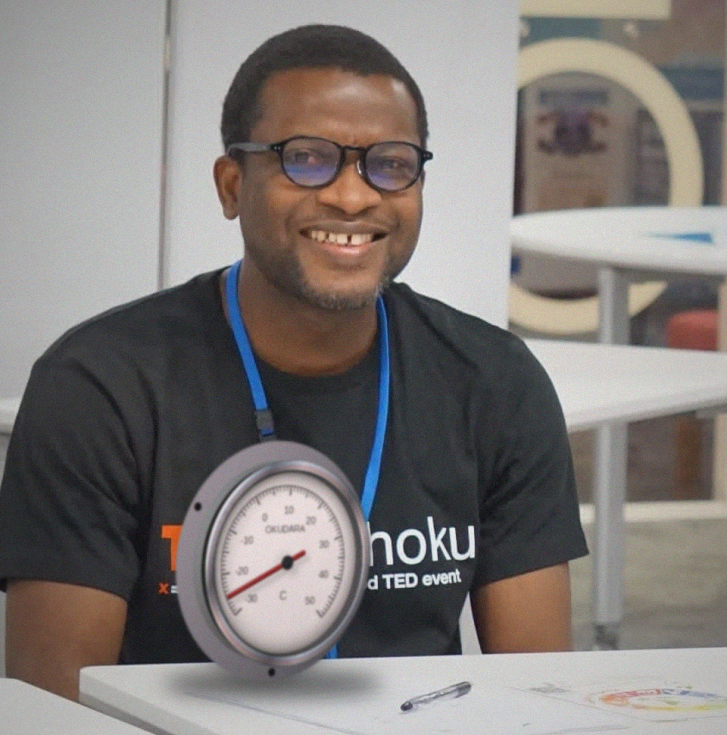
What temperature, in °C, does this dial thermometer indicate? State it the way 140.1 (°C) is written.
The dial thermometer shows -25 (°C)
